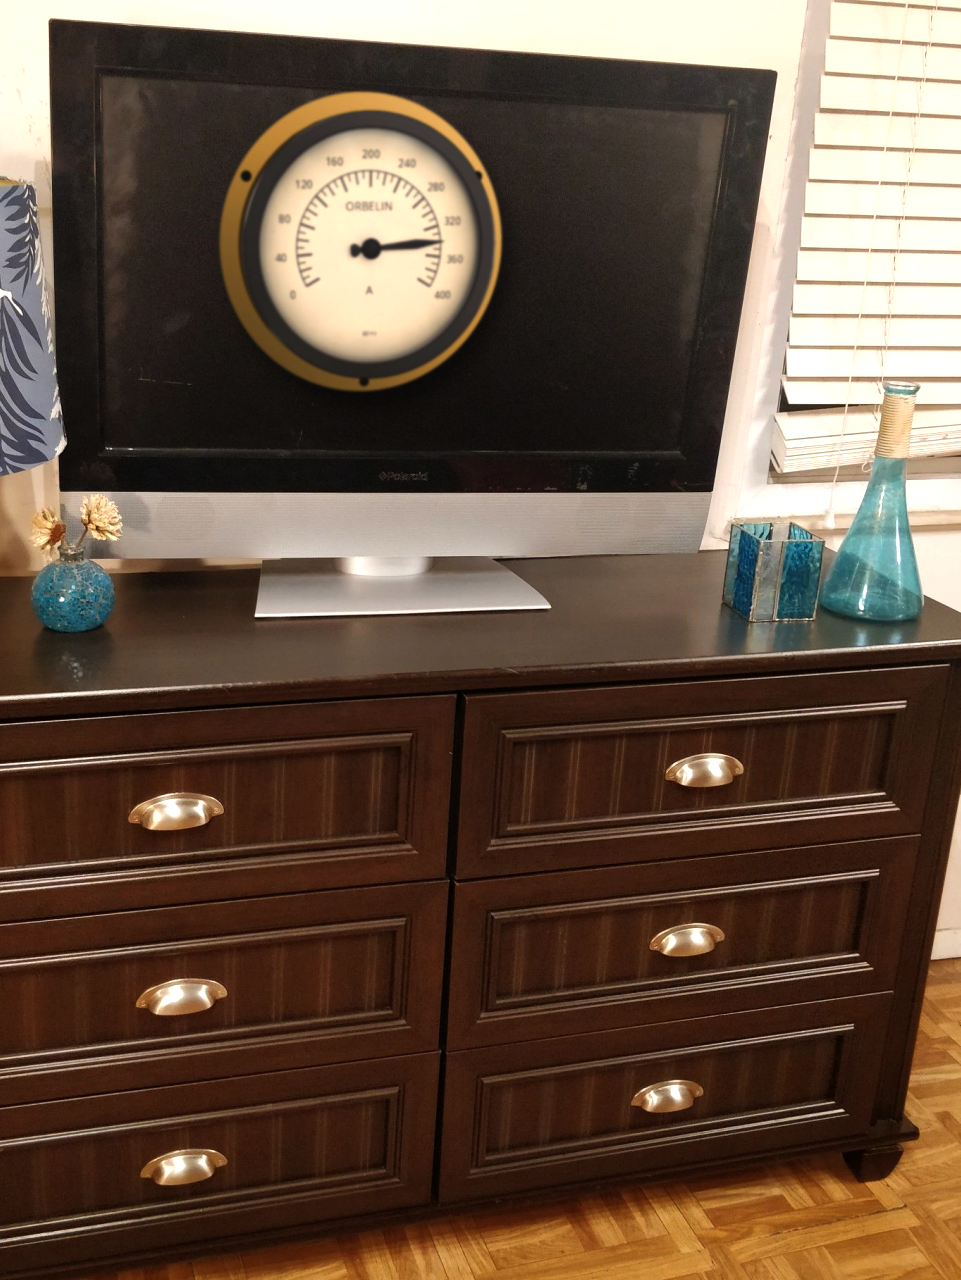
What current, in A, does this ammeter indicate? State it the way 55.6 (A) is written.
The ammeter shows 340 (A)
